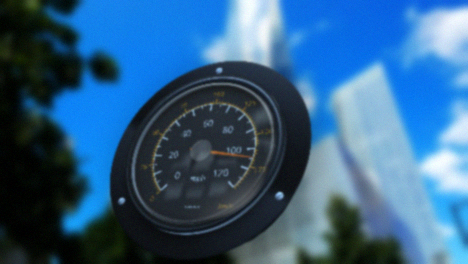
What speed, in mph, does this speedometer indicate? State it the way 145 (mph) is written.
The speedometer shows 105 (mph)
